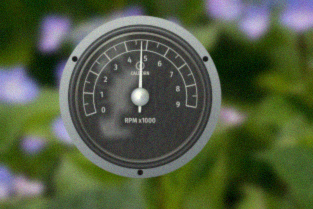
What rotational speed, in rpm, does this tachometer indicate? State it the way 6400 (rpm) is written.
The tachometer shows 4750 (rpm)
